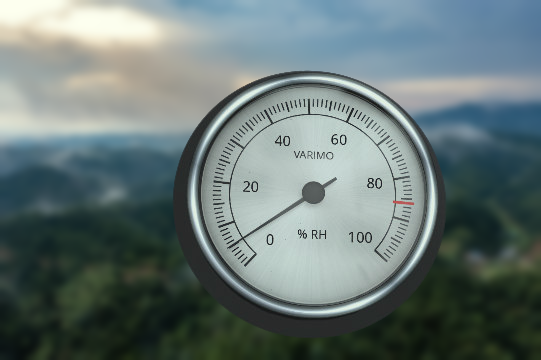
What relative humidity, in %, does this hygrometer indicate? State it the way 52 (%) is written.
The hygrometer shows 5 (%)
